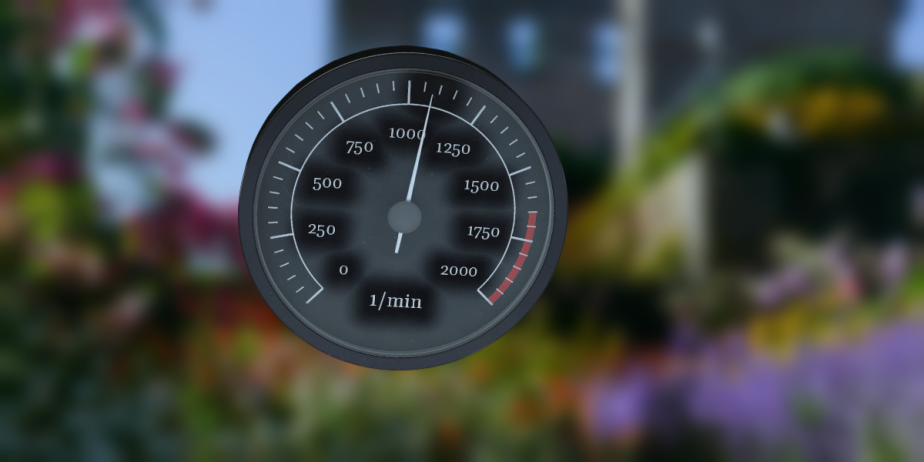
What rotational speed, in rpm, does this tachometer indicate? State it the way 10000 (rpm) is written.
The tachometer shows 1075 (rpm)
